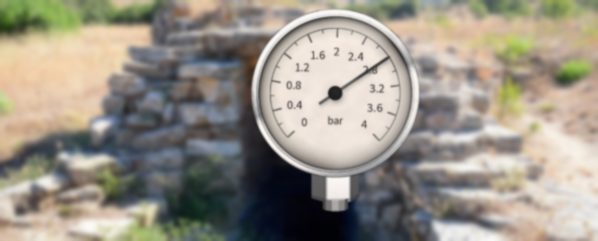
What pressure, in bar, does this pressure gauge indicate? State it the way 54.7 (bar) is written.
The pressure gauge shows 2.8 (bar)
